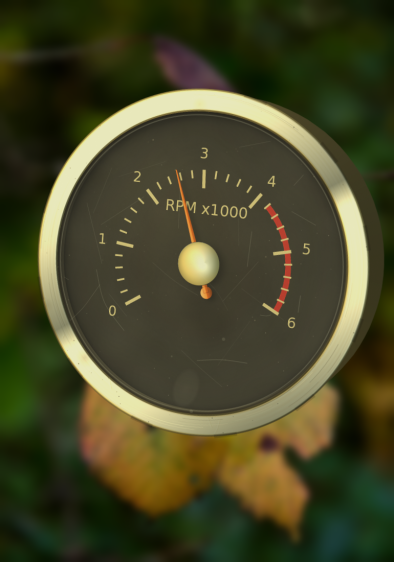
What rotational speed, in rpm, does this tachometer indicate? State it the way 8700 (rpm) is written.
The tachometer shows 2600 (rpm)
